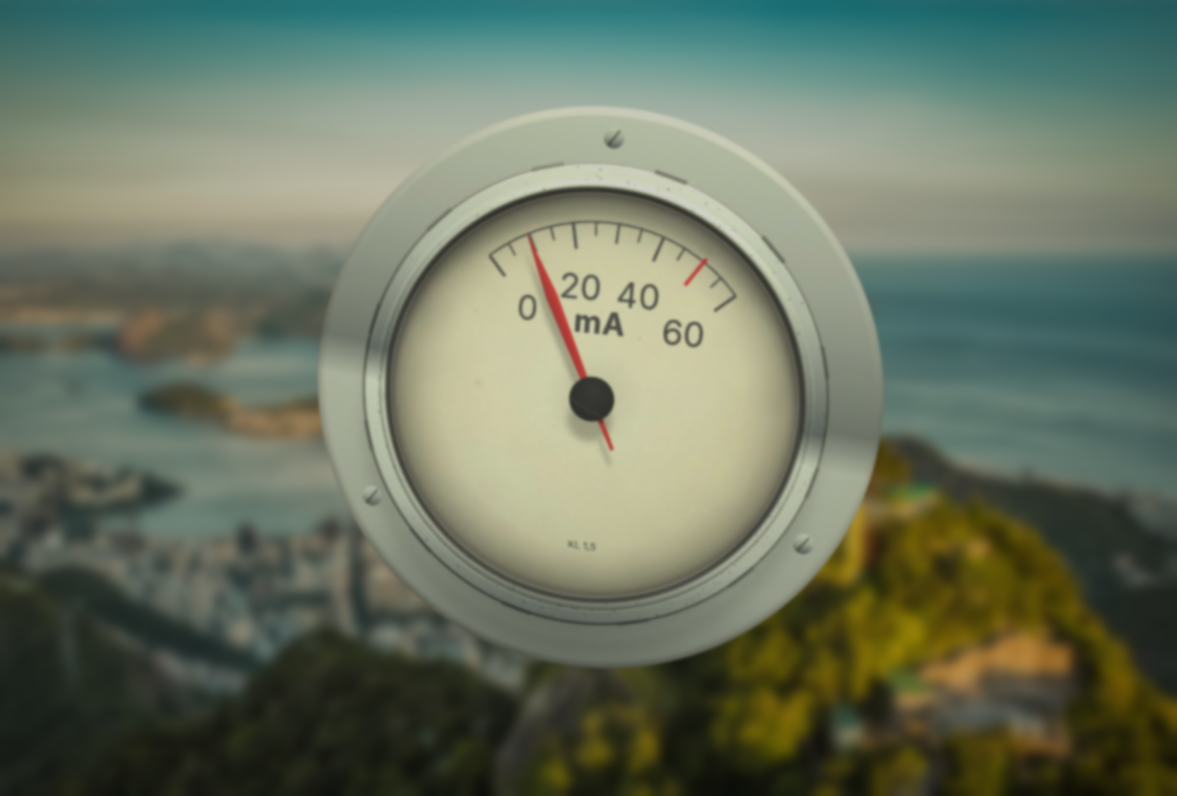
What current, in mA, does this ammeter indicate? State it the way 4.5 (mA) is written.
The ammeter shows 10 (mA)
